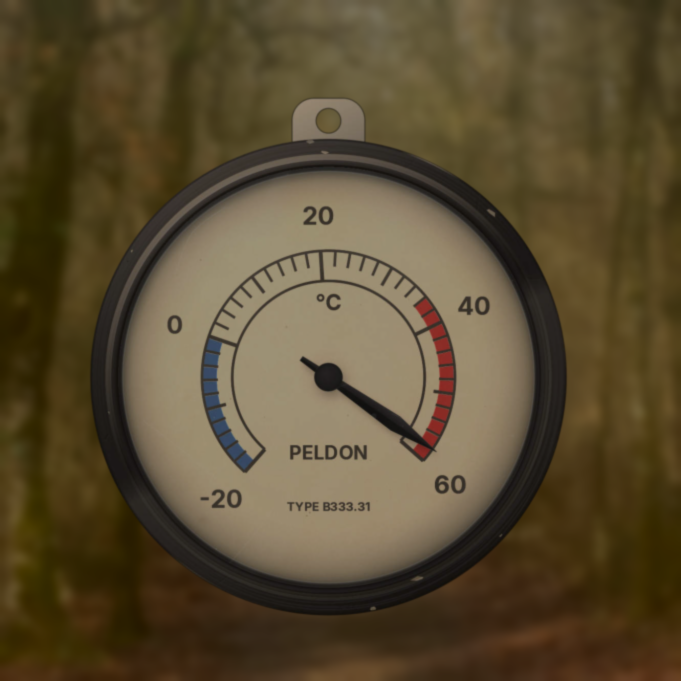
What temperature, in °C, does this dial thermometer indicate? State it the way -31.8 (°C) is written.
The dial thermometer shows 58 (°C)
